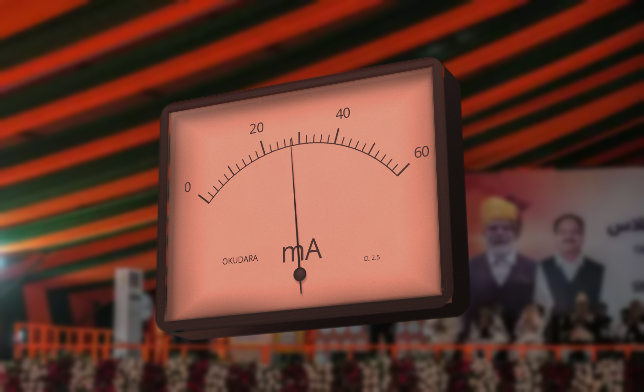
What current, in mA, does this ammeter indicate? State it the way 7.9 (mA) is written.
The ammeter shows 28 (mA)
